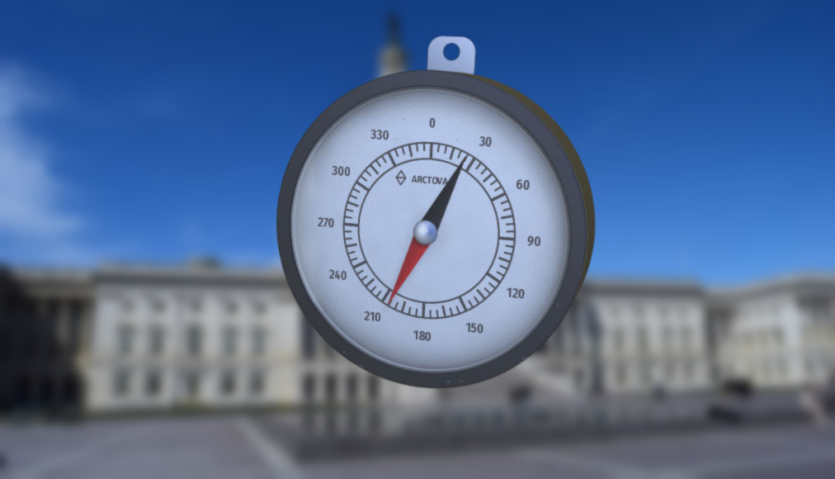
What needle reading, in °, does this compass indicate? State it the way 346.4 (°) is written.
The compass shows 205 (°)
